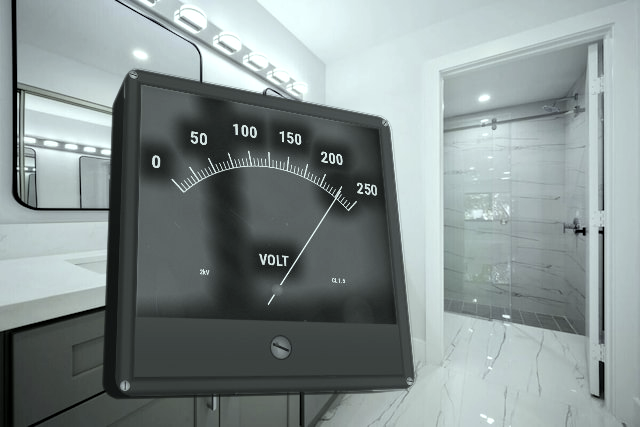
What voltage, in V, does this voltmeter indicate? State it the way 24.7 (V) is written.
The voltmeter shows 225 (V)
